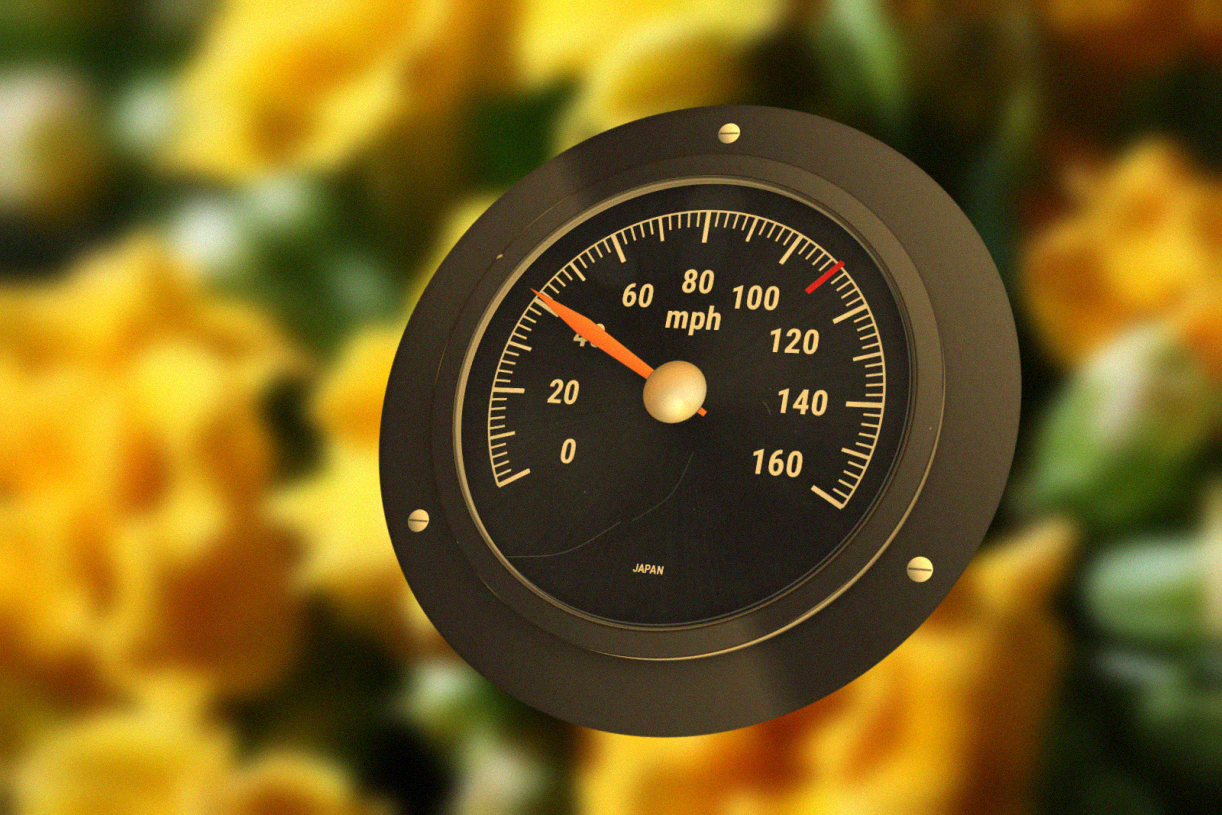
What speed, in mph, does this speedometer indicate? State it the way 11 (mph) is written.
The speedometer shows 41 (mph)
